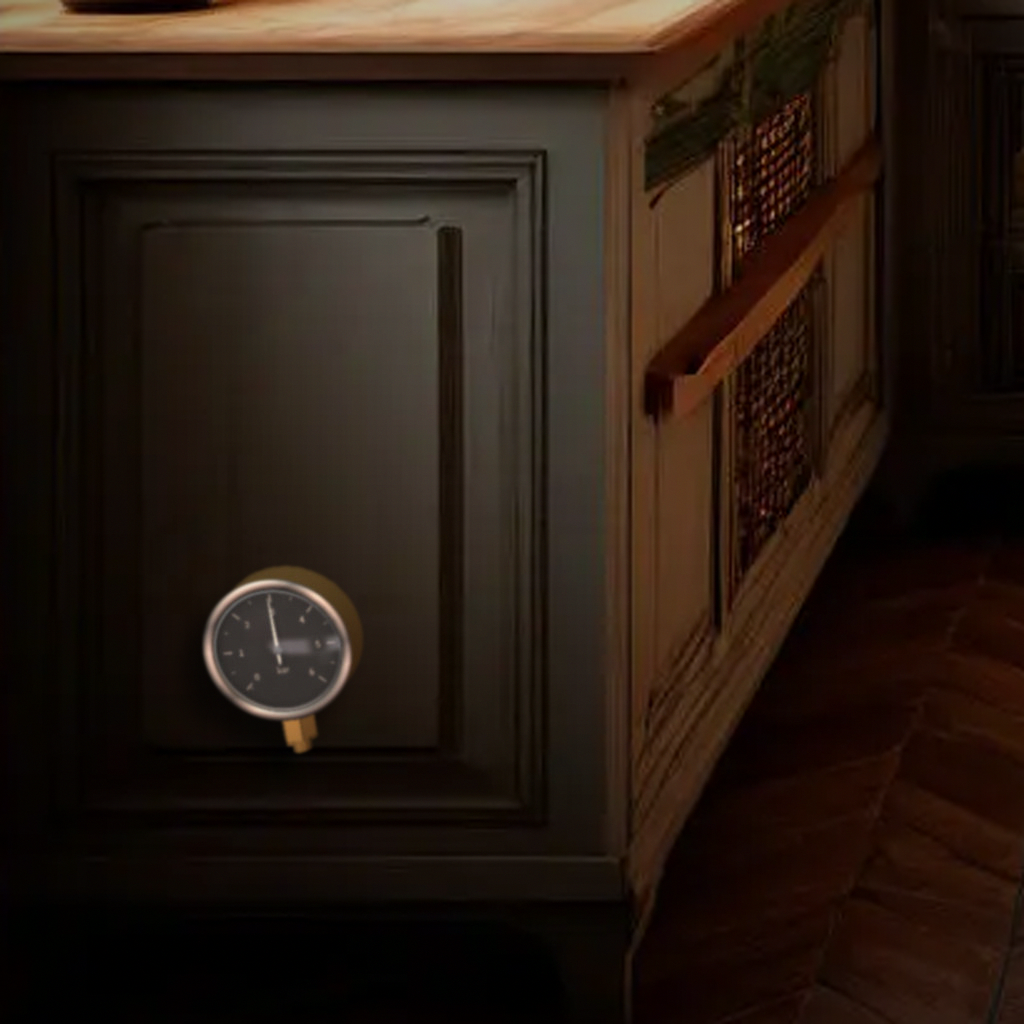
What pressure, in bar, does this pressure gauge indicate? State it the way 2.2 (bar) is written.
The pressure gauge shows 3 (bar)
